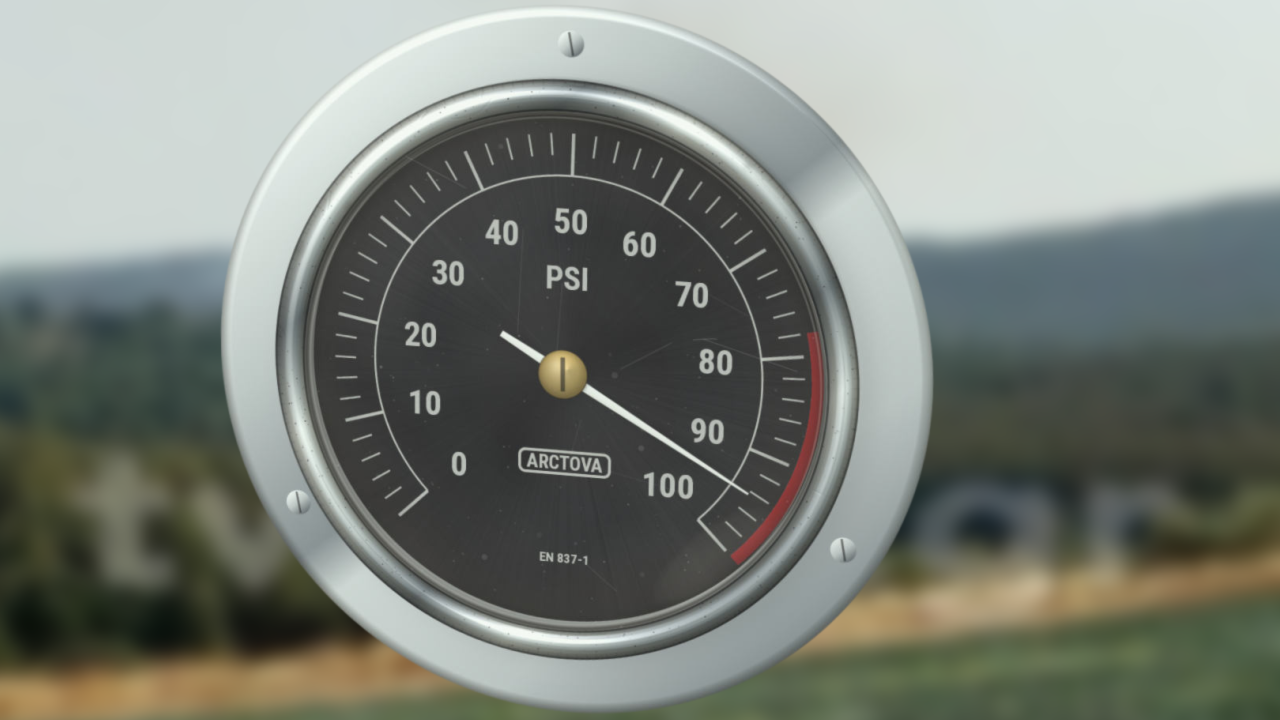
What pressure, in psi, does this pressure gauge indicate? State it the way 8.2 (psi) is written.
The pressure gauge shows 94 (psi)
